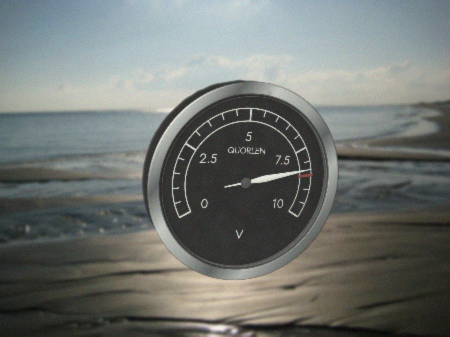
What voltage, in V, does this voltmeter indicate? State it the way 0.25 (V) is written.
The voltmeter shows 8.25 (V)
